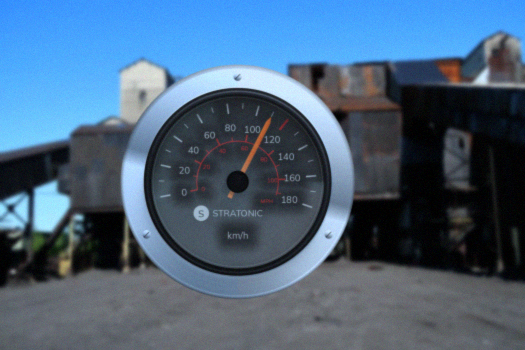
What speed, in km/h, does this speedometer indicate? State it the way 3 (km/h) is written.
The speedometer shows 110 (km/h)
